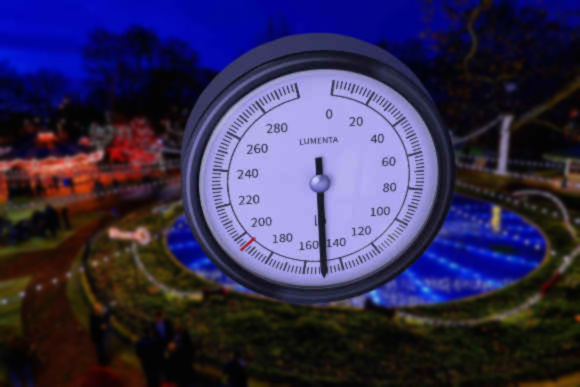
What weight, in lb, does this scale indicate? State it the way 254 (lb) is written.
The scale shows 150 (lb)
